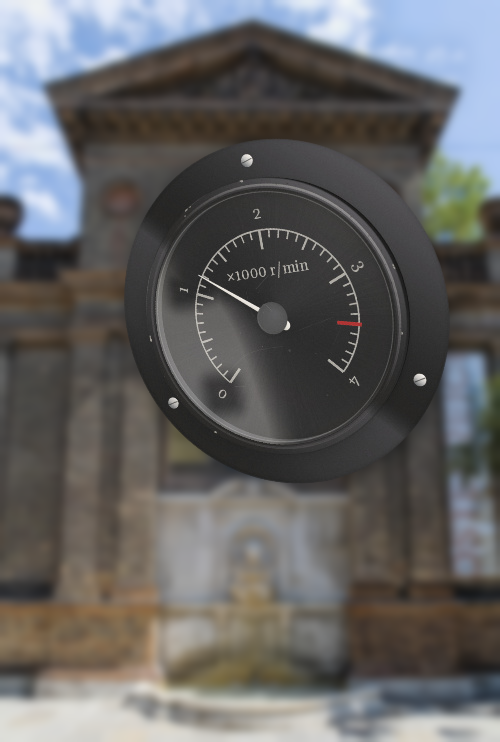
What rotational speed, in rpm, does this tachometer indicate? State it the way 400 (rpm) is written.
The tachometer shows 1200 (rpm)
